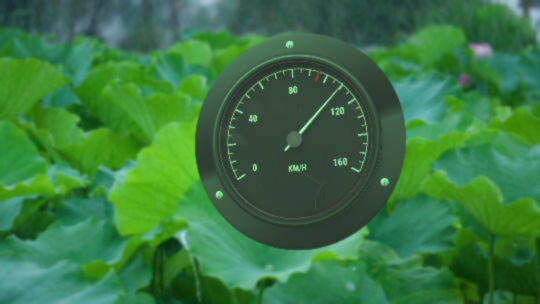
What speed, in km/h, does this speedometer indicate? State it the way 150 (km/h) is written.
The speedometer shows 110 (km/h)
